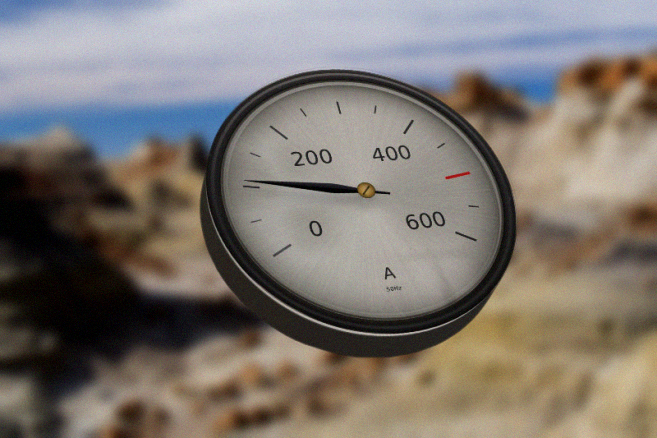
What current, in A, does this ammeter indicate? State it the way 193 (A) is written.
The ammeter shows 100 (A)
